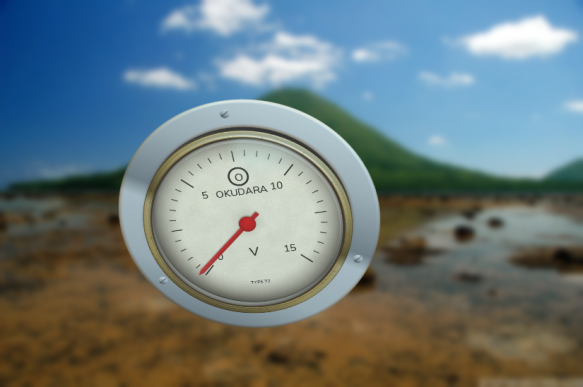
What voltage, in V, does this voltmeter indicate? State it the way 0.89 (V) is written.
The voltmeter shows 0.25 (V)
